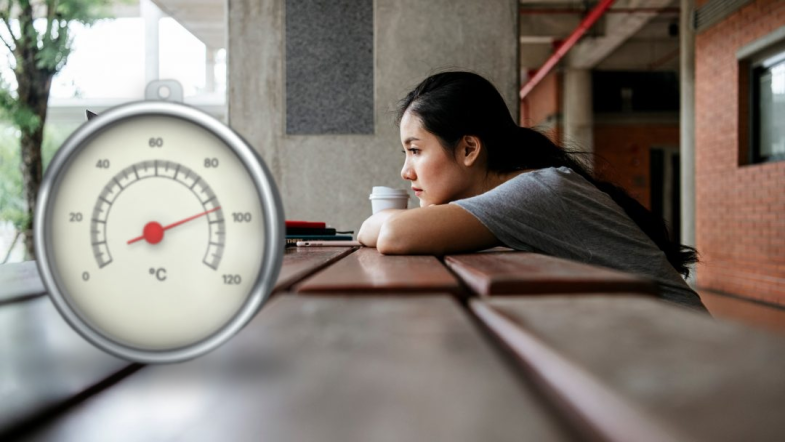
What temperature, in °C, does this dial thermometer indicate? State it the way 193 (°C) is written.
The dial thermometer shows 95 (°C)
